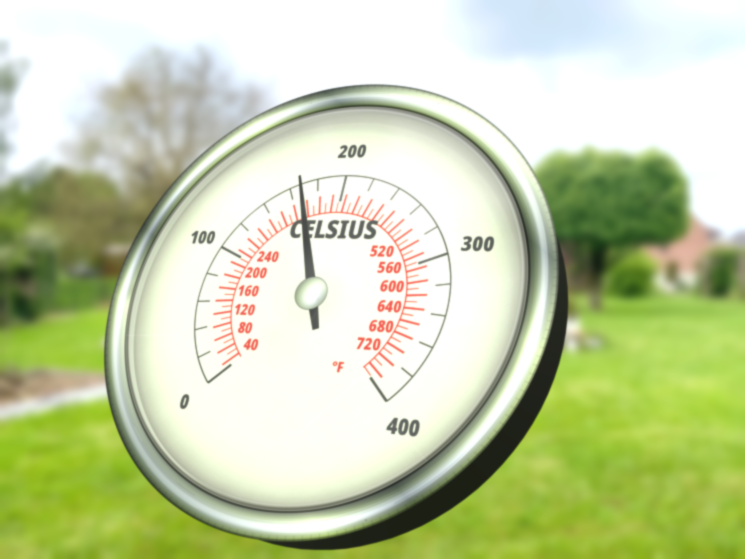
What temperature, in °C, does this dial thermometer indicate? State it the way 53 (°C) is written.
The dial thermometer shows 170 (°C)
